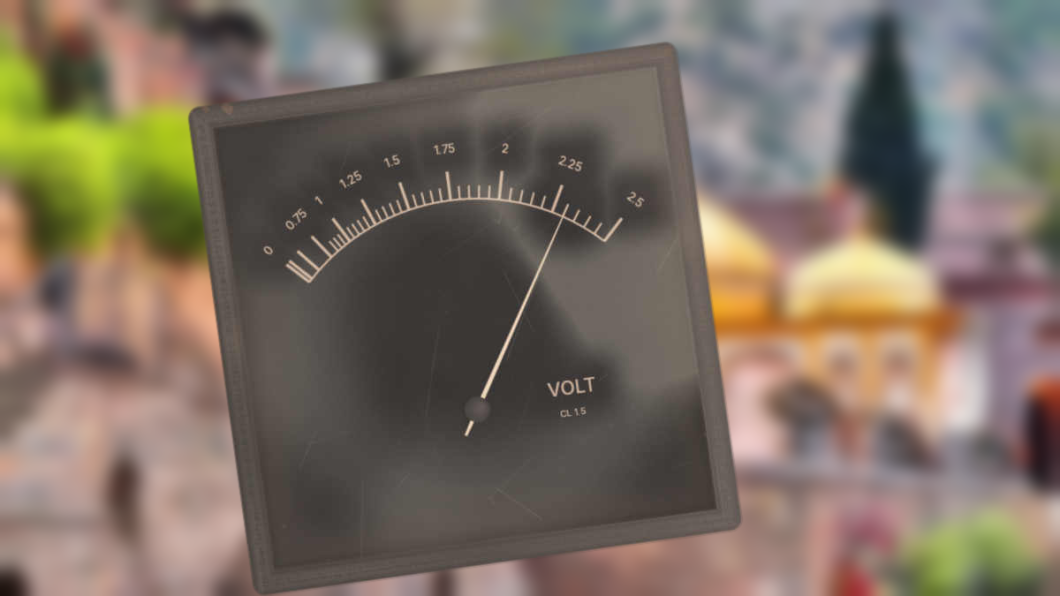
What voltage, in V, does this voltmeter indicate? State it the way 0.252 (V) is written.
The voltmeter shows 2.3 (V)
